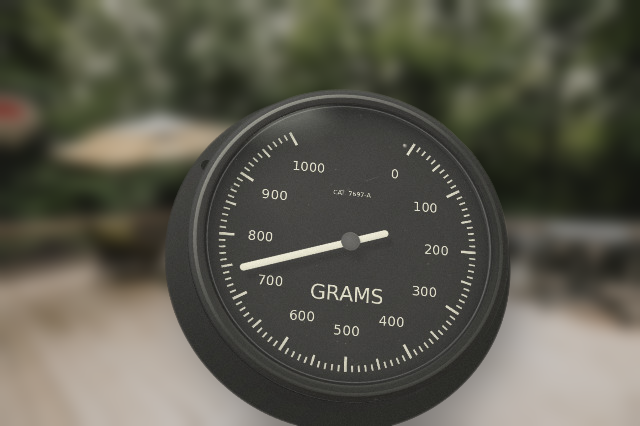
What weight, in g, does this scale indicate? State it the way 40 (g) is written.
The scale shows 740 (g)
